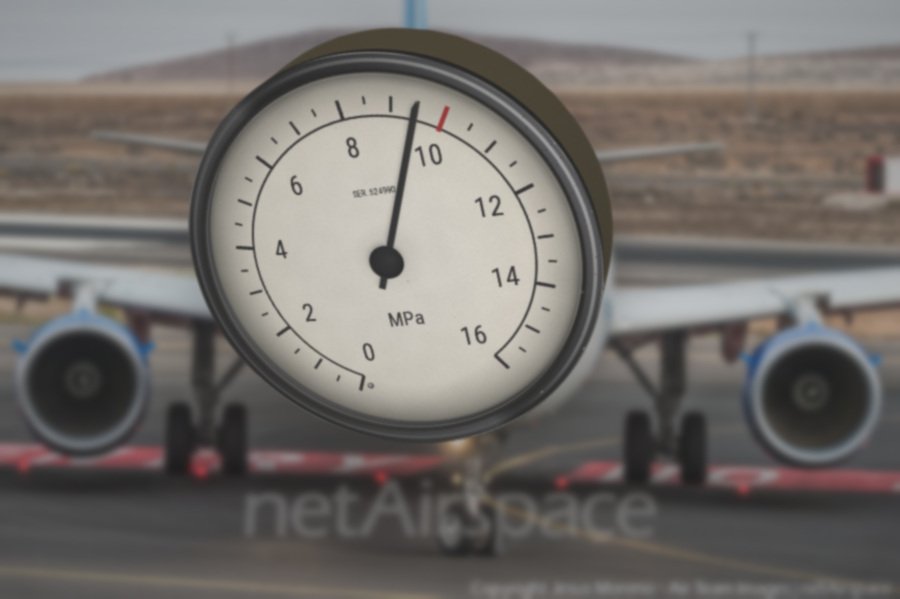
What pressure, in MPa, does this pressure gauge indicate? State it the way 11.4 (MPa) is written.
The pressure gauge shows 9.5 (MPa)
